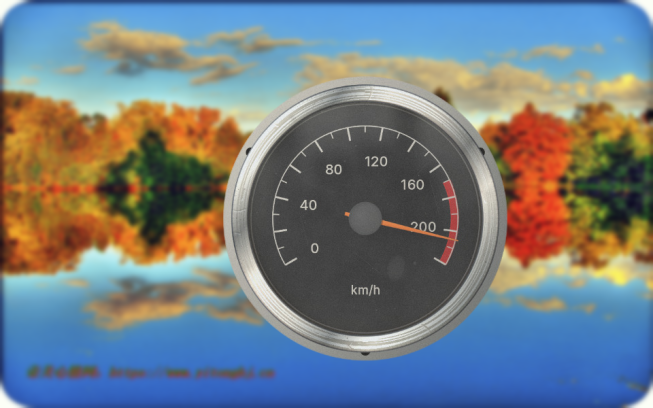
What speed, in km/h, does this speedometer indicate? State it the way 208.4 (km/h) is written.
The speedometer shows 205 (km/h)
